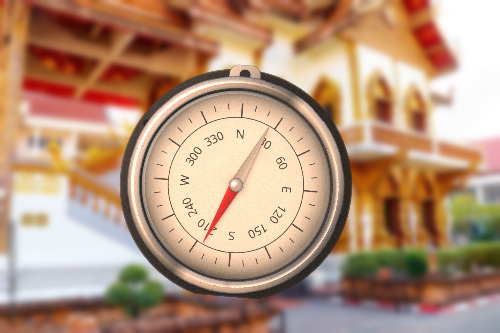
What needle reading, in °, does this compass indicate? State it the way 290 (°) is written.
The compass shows 205 (°)
